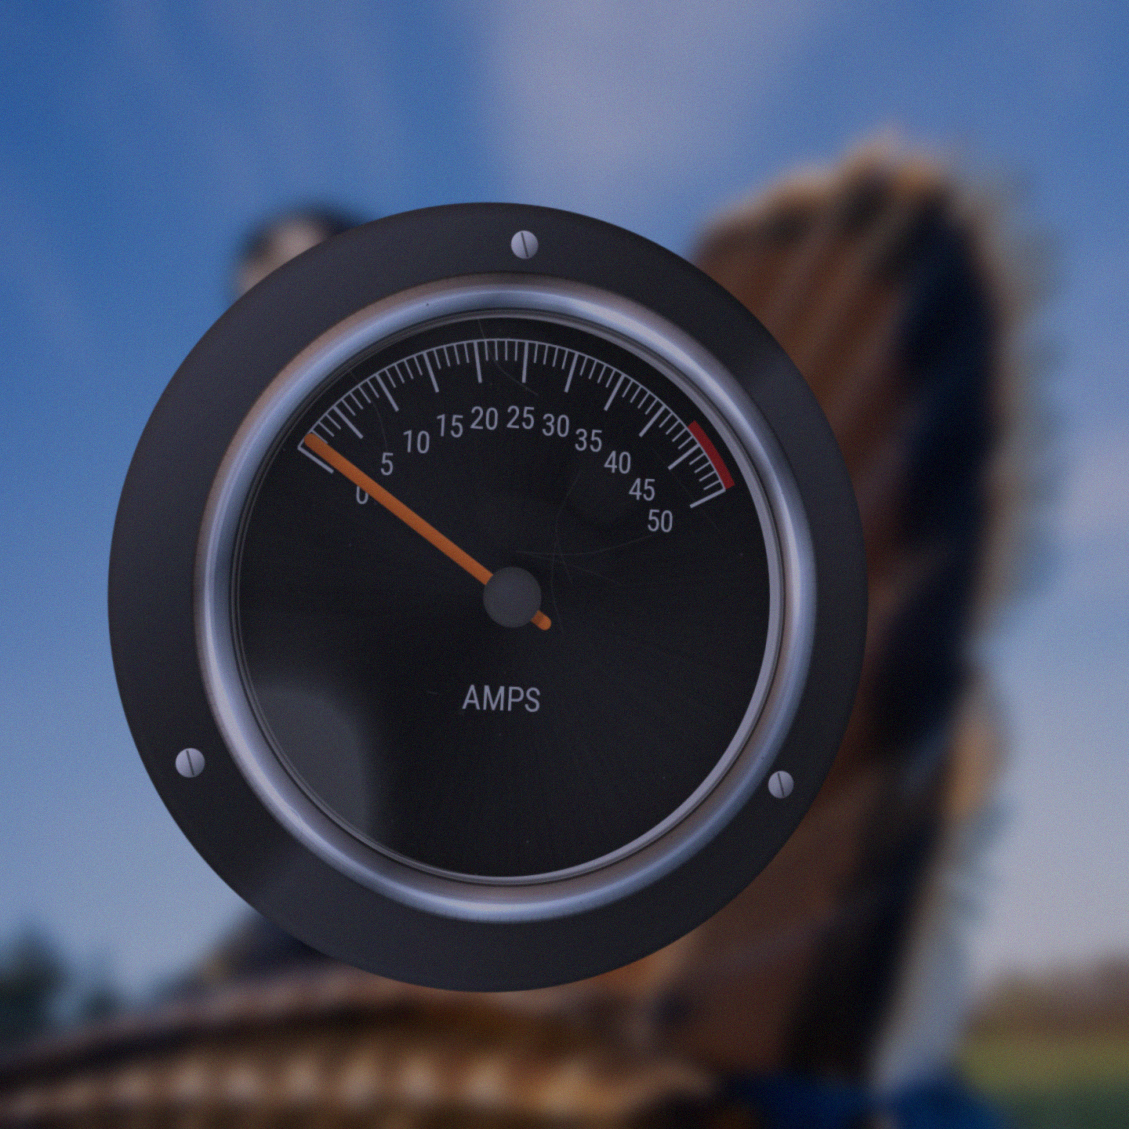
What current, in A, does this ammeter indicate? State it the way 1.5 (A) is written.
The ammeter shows 1 (A)
